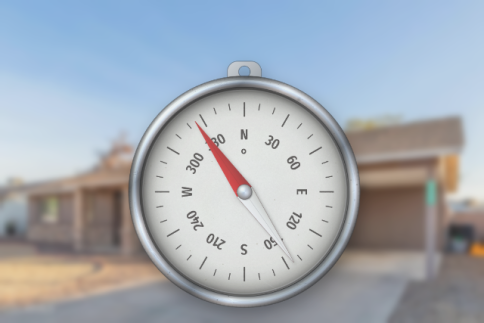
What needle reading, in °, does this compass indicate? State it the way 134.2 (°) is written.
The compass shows 325 (°)
